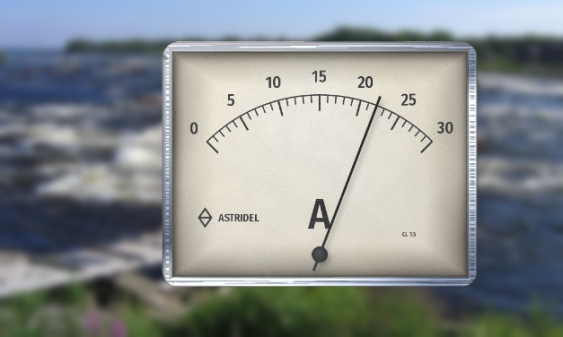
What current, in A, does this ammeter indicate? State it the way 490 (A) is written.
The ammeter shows 22 (A)
